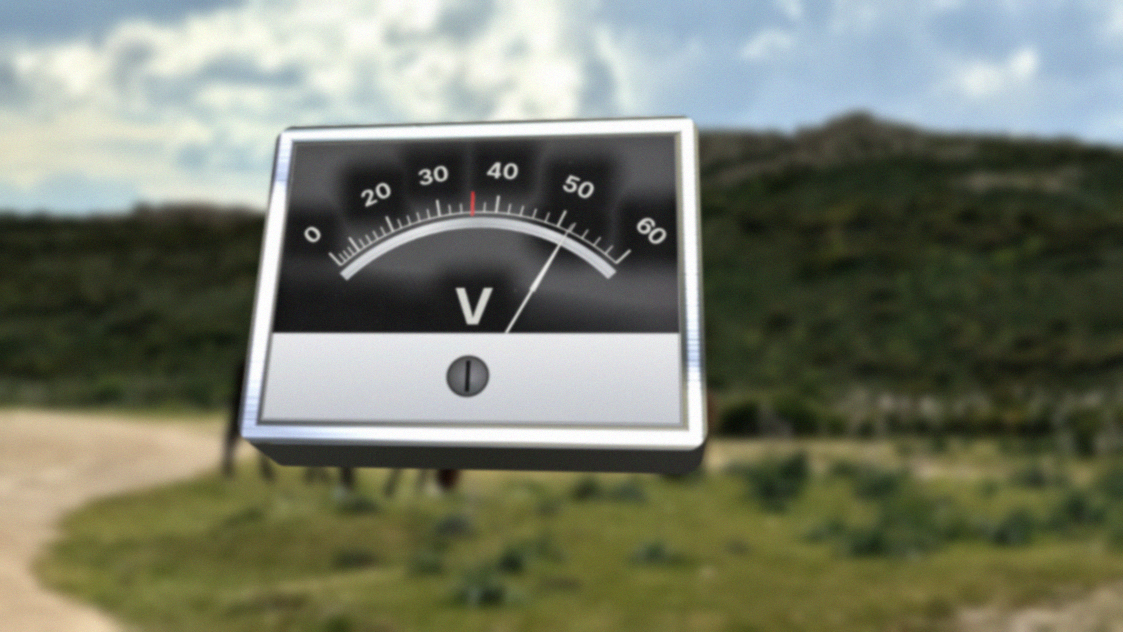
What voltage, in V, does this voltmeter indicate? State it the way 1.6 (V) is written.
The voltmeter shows 52 (V)
